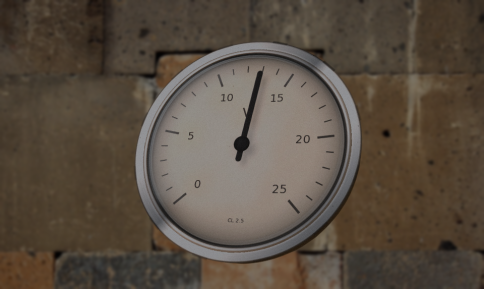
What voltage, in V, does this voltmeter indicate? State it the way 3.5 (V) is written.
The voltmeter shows 13 (V)
